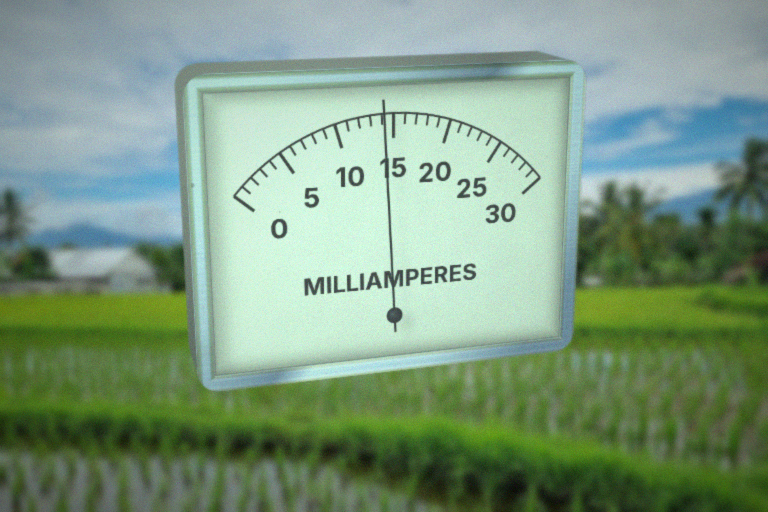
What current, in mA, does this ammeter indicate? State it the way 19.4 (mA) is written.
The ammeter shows 14 (mA)
